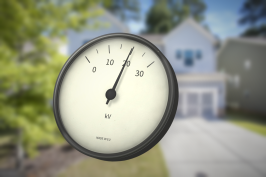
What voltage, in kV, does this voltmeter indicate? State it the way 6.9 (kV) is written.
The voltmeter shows 20 (kV)
